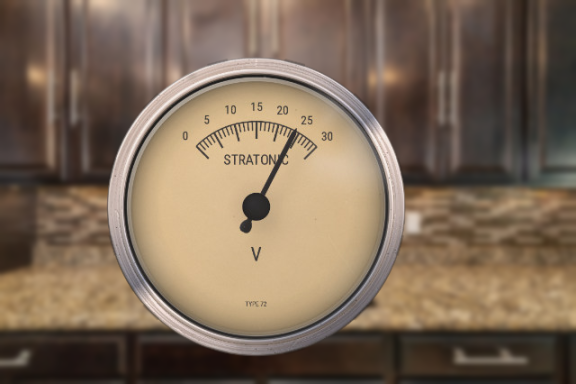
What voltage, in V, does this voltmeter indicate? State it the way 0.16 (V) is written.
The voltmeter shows 24 (V)
